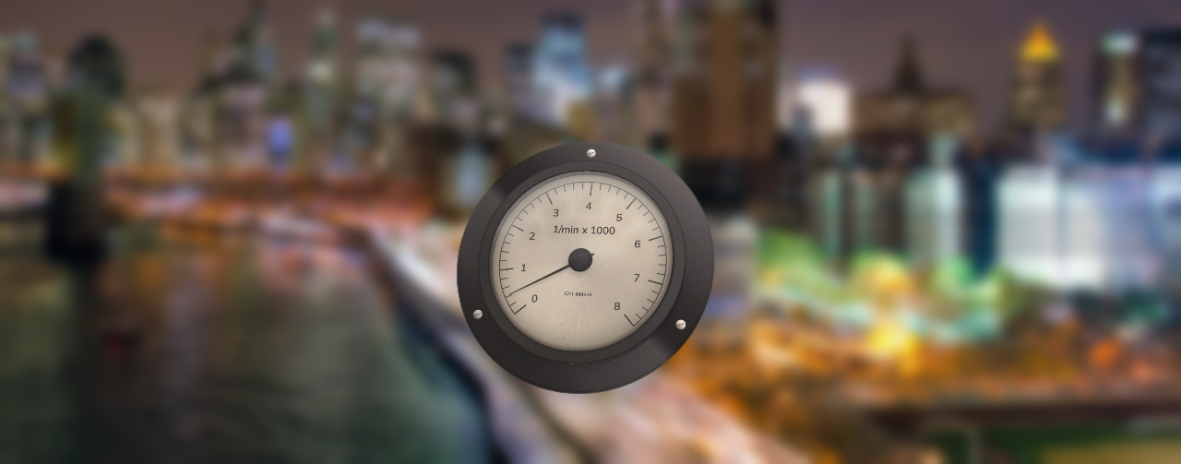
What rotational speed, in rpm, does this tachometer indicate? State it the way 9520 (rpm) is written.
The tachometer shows 400 (rpm)
